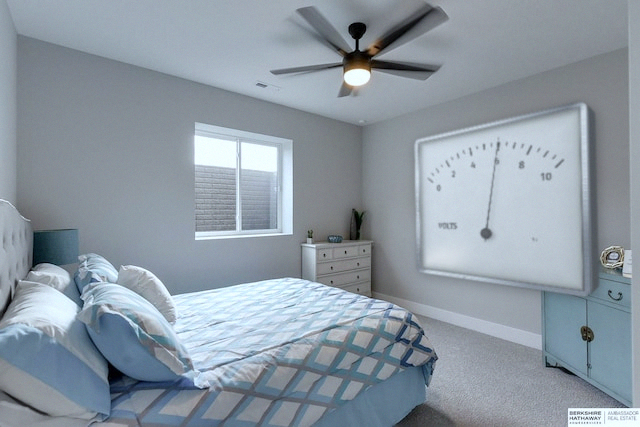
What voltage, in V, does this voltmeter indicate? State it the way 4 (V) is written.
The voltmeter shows 6 (V)
